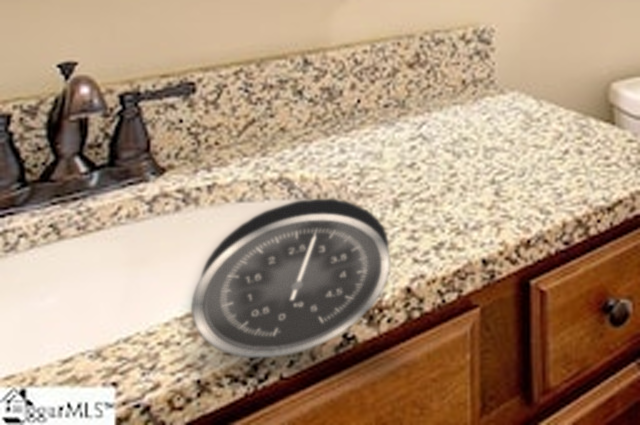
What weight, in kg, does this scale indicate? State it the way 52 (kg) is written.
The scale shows 2.75 (kg)
